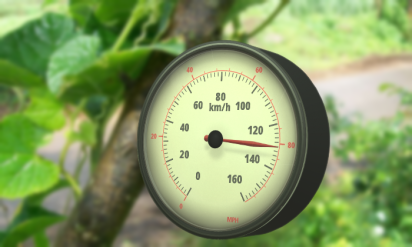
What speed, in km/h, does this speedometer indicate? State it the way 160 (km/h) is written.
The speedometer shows 130 (km/h)
